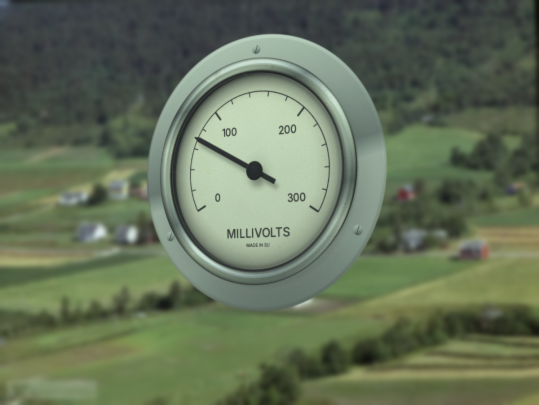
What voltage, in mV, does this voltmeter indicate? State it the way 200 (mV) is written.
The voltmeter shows 70 (mV)
